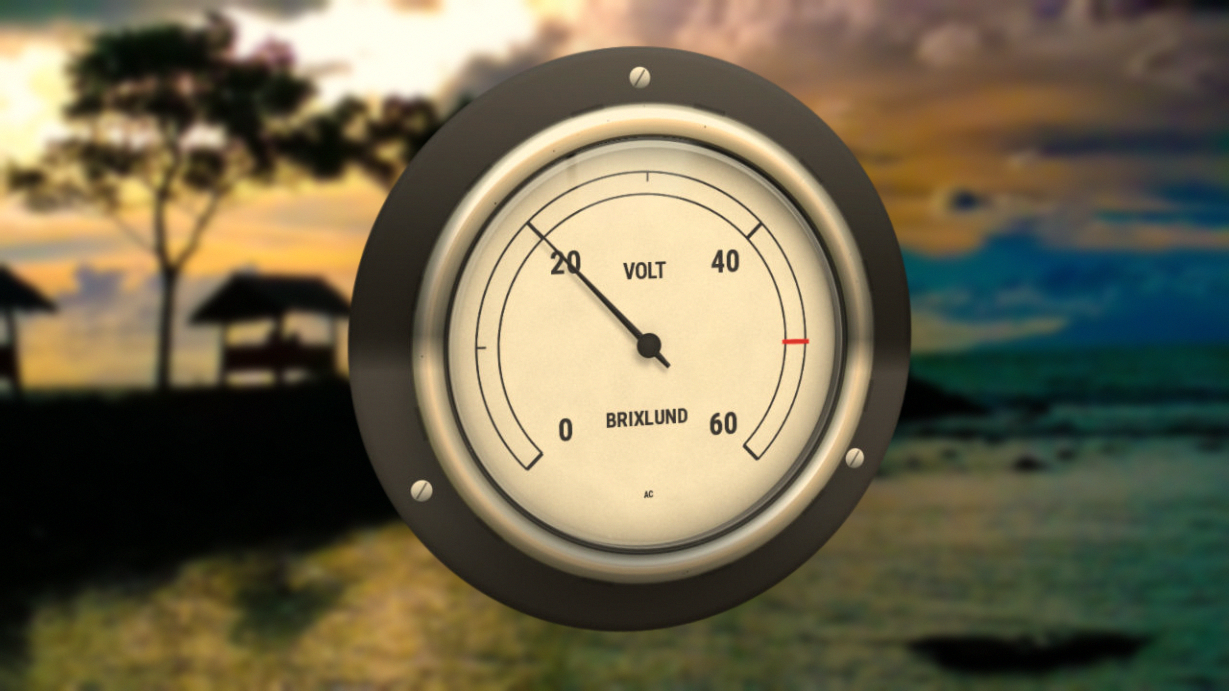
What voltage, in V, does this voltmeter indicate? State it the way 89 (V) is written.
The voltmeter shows 20 (V)
